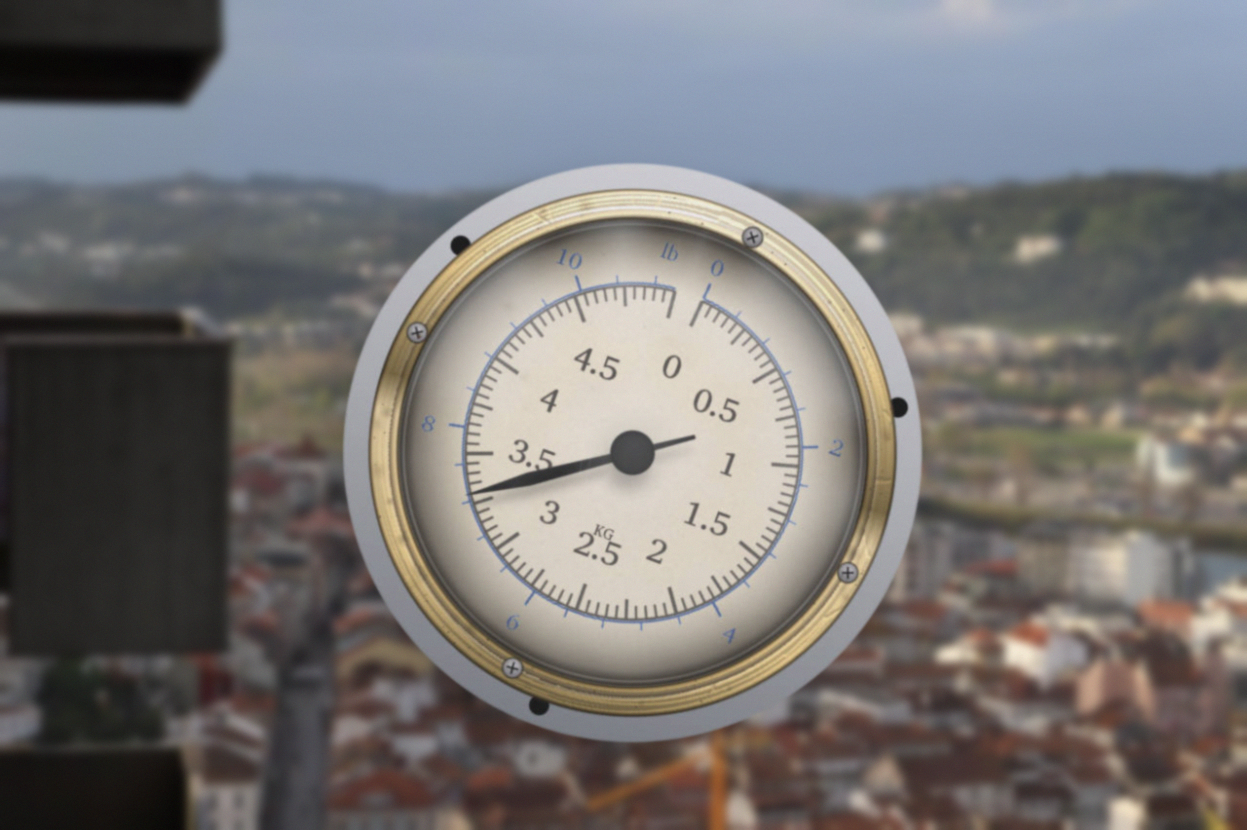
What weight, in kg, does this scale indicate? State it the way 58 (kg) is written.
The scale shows 3.3 (kg)
